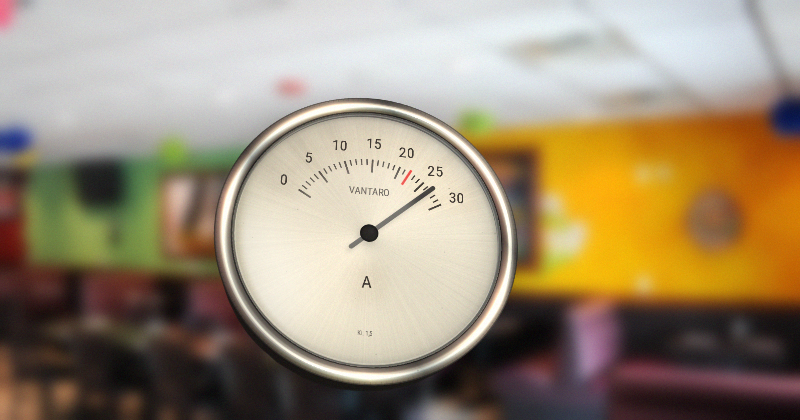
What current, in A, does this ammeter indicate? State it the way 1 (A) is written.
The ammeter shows 27 (A)
